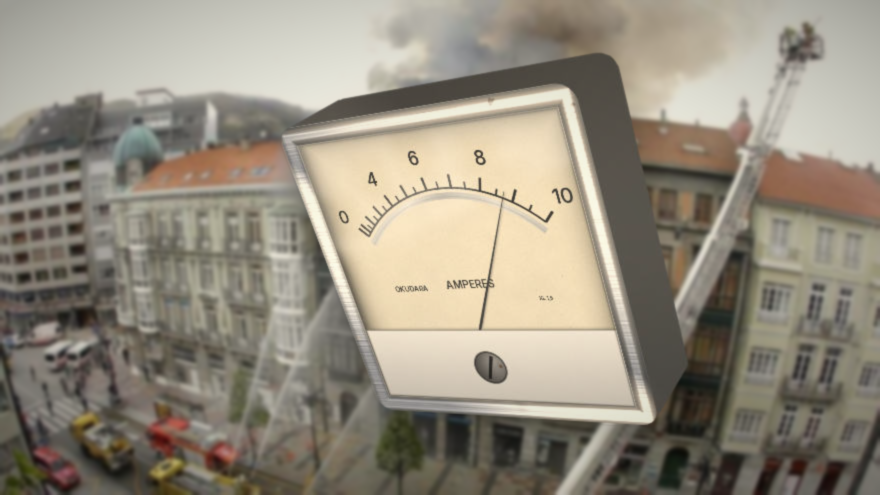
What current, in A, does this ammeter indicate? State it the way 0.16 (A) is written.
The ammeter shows 8.75 (A)
